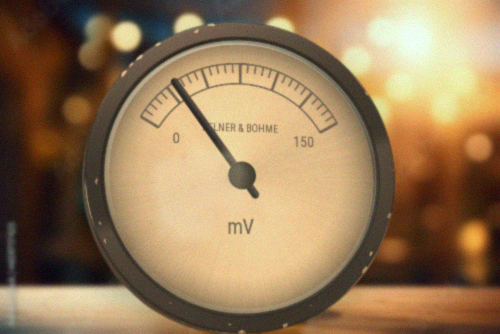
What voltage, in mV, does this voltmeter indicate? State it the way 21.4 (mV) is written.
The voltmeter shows 30 (mV)
